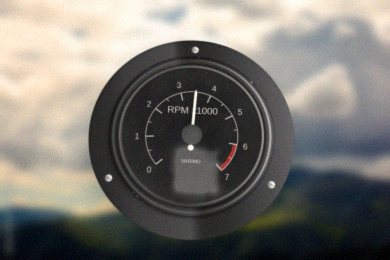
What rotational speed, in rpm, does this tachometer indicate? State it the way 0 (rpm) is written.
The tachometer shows 3500 (rpm)
